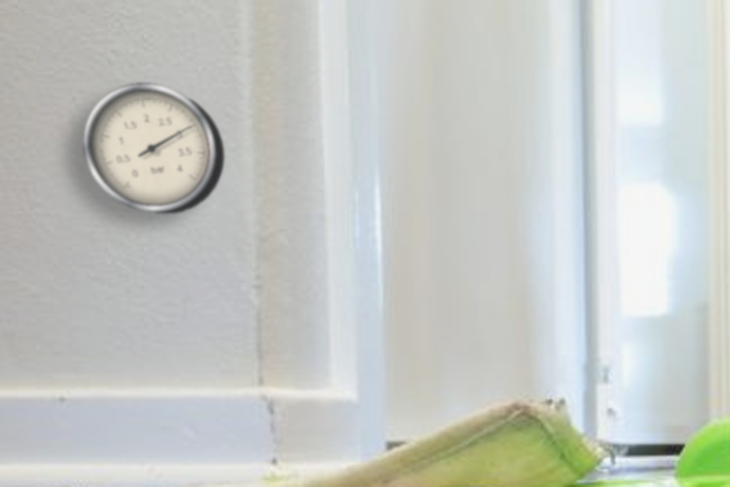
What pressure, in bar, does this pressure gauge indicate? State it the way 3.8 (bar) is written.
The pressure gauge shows 3 (bar)
